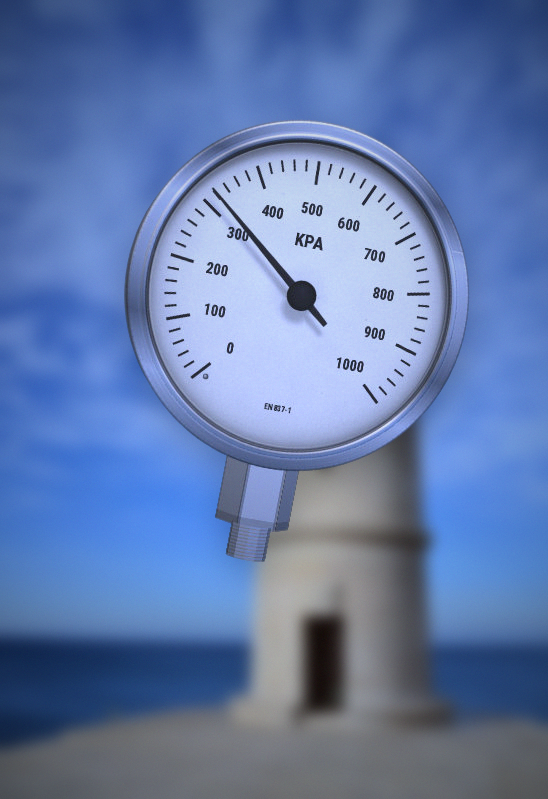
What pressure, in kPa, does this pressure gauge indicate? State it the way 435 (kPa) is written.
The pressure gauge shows 320 (kPa)
